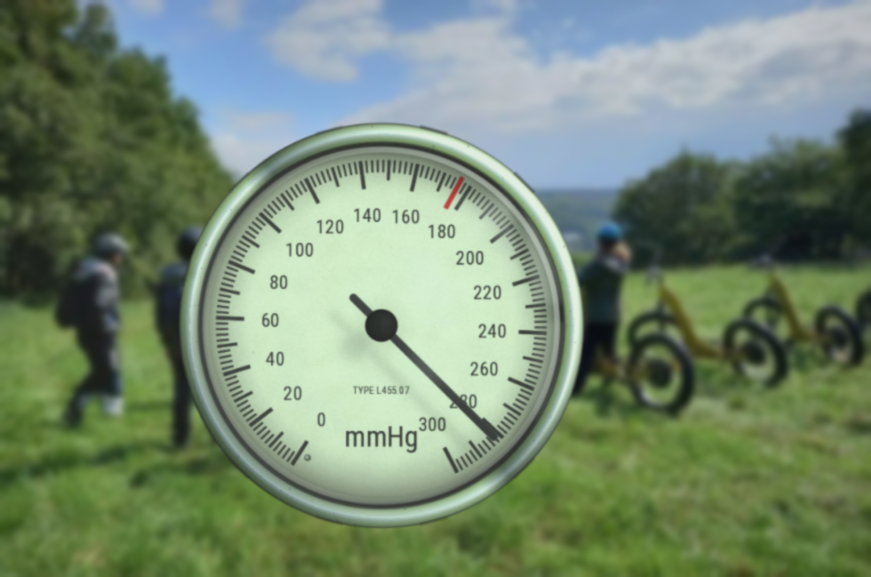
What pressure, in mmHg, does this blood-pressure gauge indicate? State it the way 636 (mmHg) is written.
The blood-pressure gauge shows 282 (mmHg)
